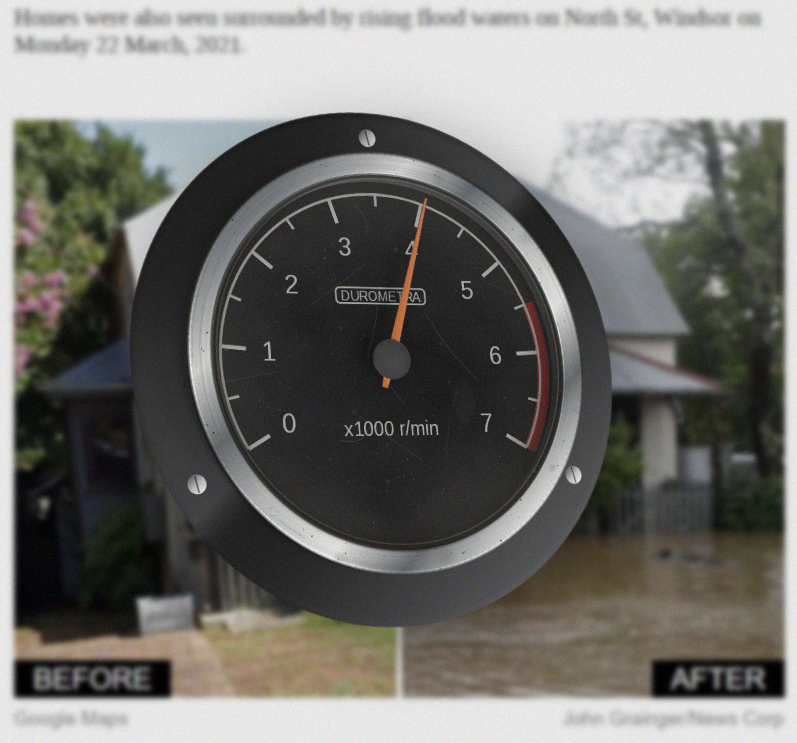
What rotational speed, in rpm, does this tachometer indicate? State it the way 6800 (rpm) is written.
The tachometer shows 4000 (rpm)
